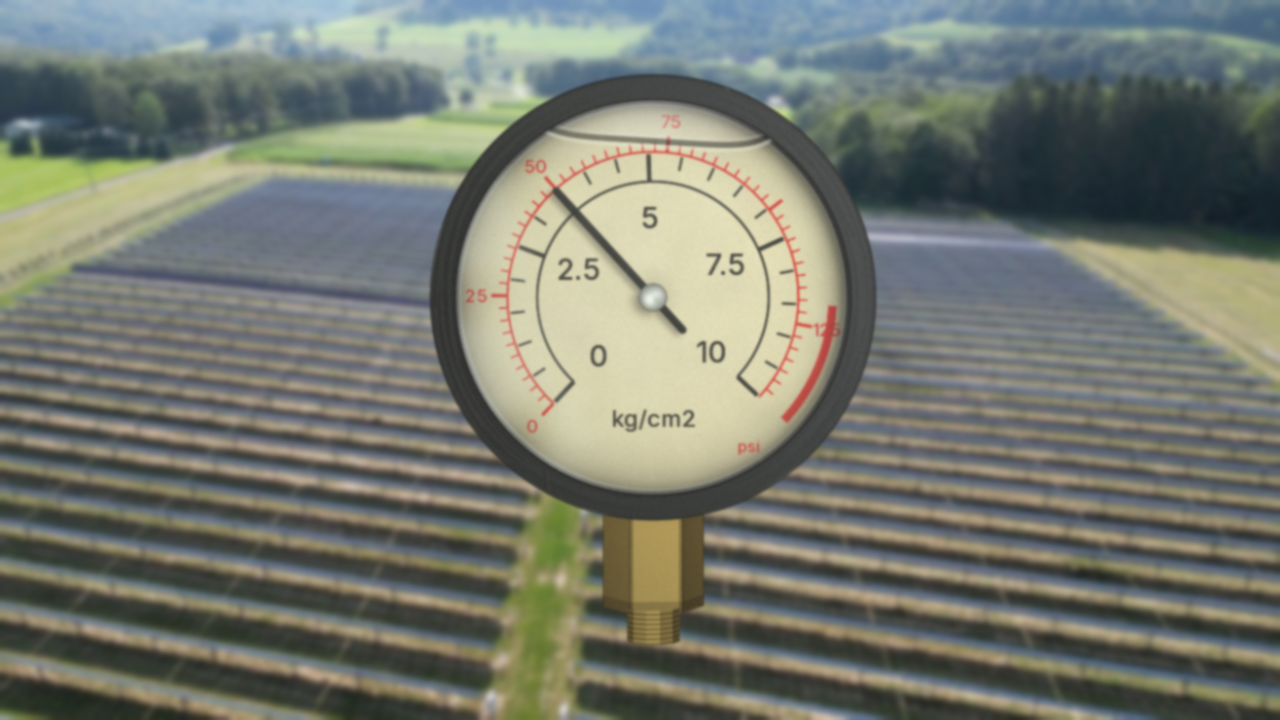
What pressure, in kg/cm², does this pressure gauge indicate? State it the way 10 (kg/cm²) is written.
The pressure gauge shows 3.5 (kg/cm²)
